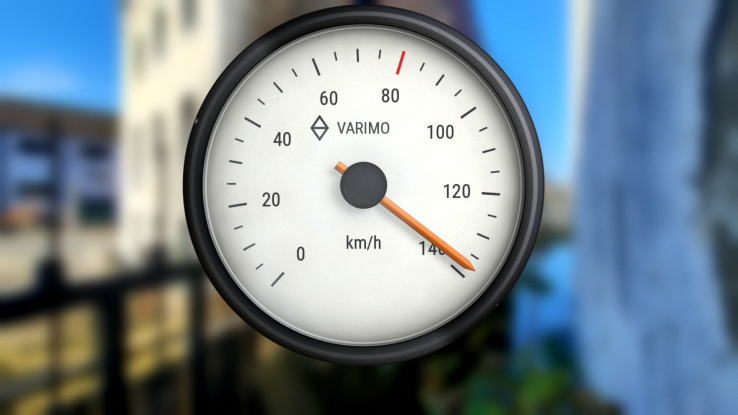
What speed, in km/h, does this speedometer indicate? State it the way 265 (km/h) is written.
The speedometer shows 137.5 (km/h)
